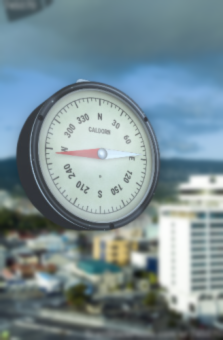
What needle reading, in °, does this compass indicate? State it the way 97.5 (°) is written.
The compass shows 265 (°)
